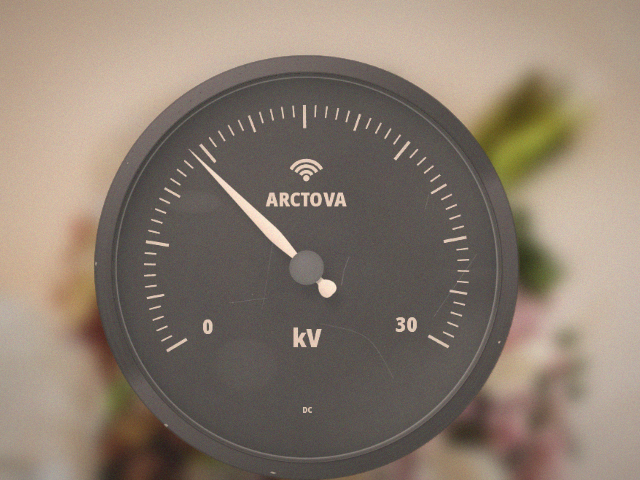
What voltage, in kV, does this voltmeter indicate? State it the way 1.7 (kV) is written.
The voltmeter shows 9.5 (kV)
